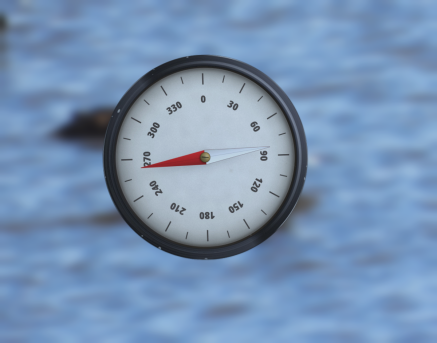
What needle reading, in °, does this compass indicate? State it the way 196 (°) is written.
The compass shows 262.5 (°)
